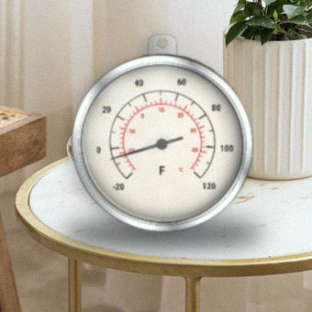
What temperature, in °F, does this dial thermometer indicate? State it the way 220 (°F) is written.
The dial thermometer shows -5 (°F)
